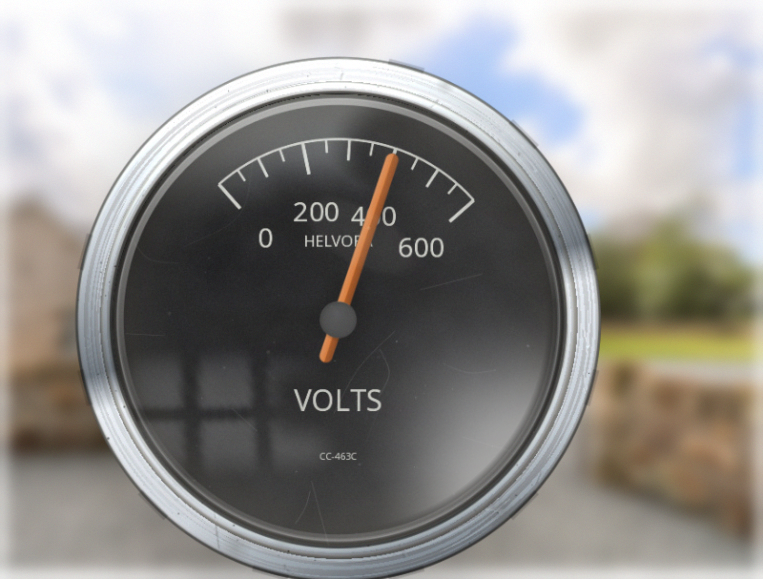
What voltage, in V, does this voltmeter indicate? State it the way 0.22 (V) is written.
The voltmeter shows 400 (V)
